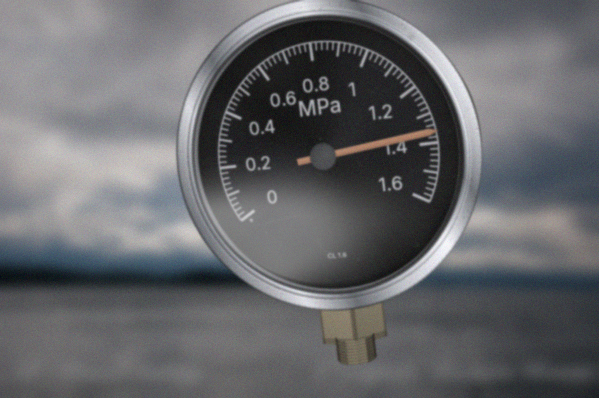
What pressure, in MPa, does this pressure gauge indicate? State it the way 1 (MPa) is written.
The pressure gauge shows 1.36 (MPa)
